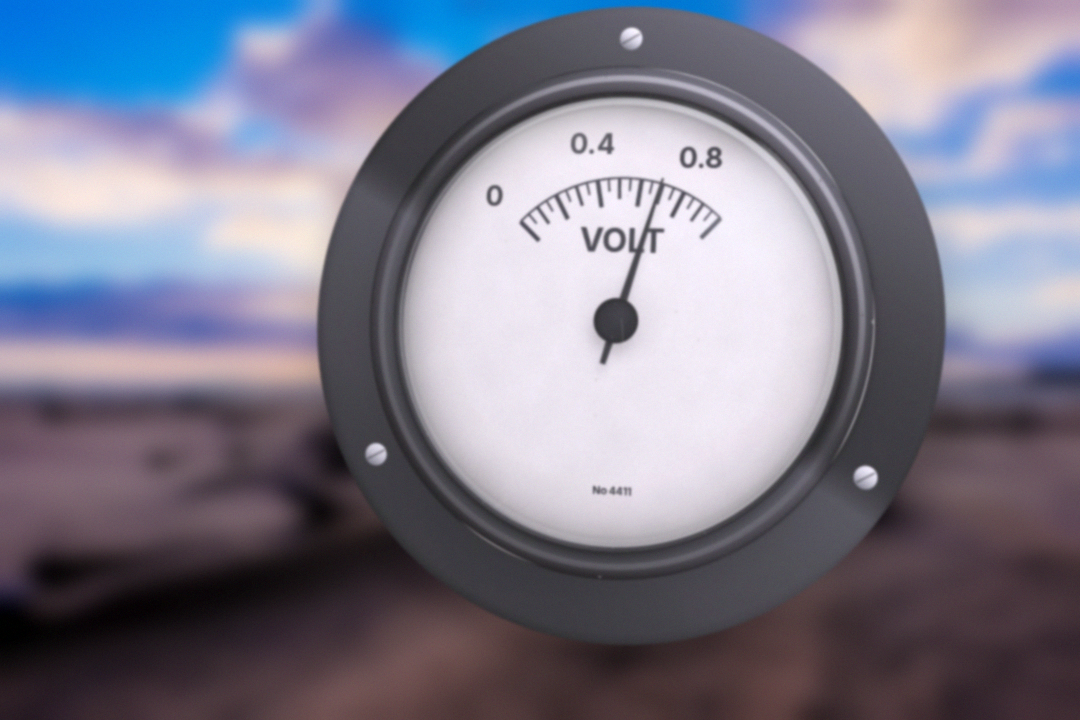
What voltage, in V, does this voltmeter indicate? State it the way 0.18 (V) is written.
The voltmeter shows 0.7 (V)
